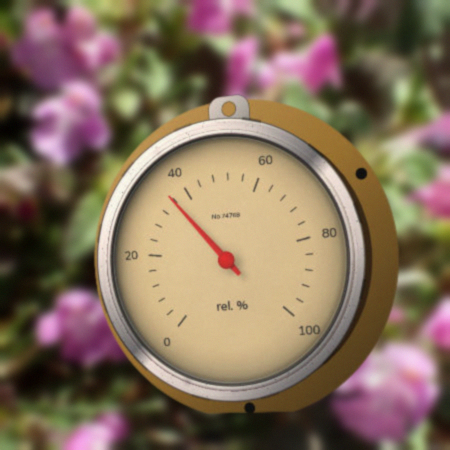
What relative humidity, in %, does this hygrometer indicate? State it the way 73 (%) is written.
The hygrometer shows 36 (%)
